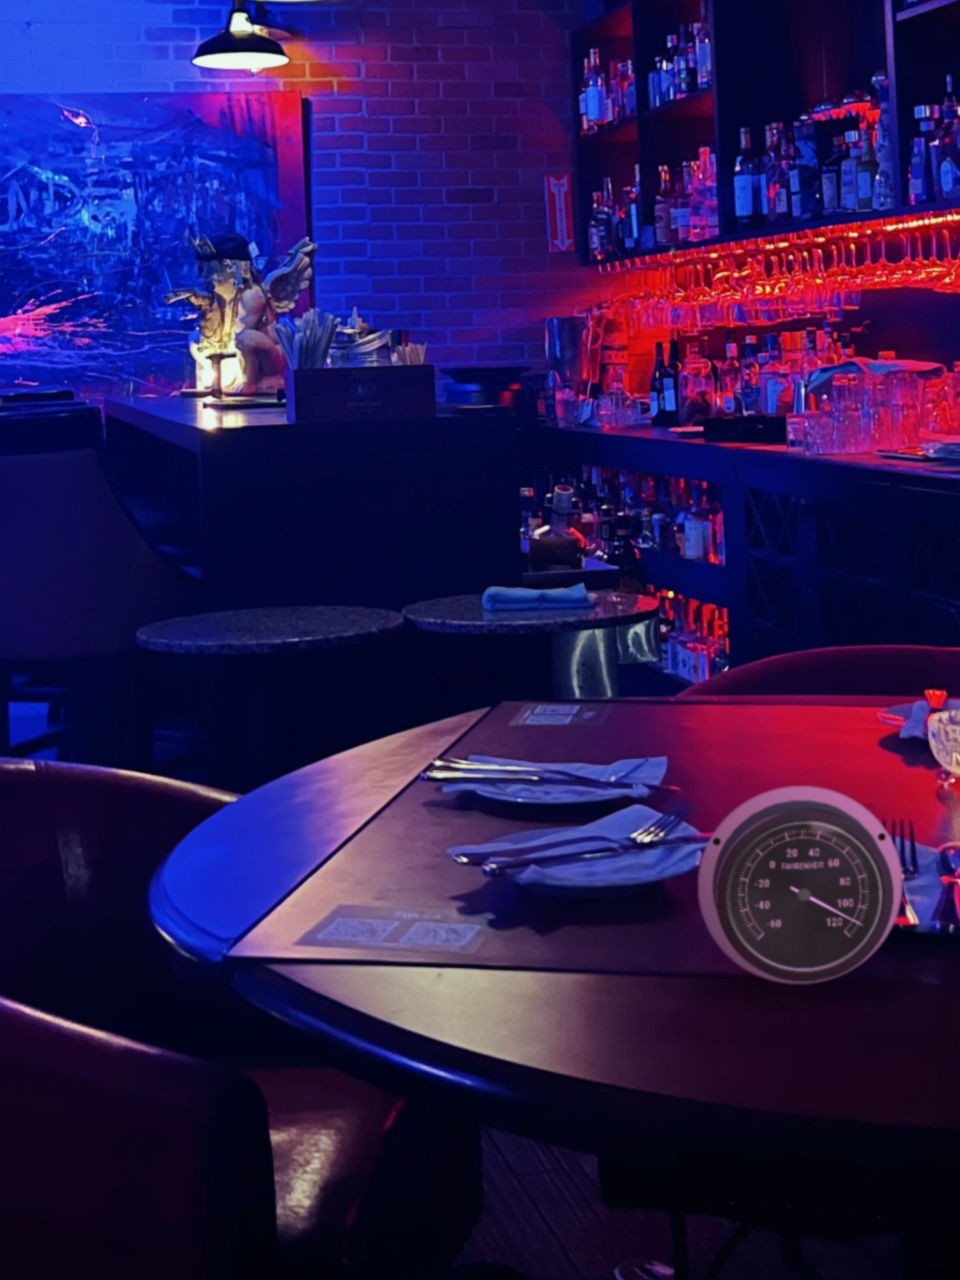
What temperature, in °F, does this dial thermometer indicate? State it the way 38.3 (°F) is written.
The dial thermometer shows 110 (°F)
